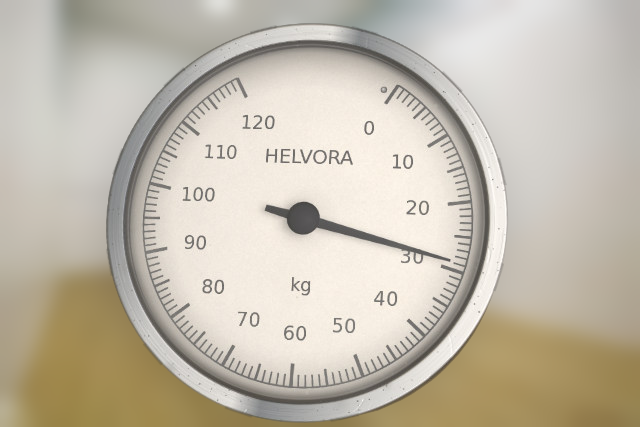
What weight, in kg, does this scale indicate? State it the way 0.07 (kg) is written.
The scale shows 29 (kg)
